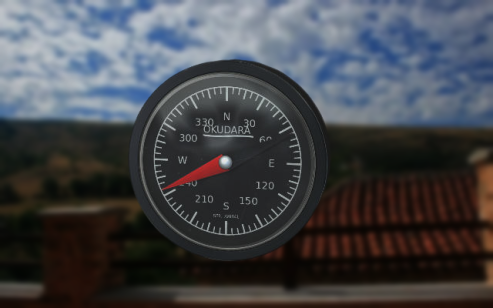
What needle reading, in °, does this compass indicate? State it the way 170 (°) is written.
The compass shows 245 (°)
